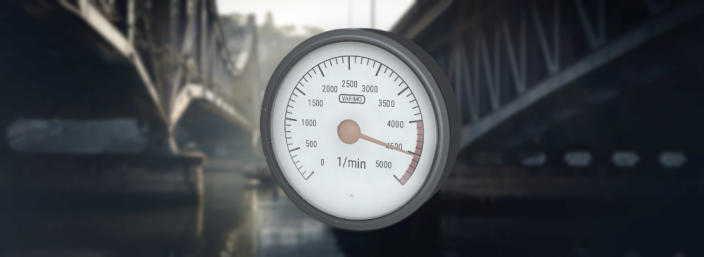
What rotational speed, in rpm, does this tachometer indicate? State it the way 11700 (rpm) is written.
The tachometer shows 4500 (rpm)
